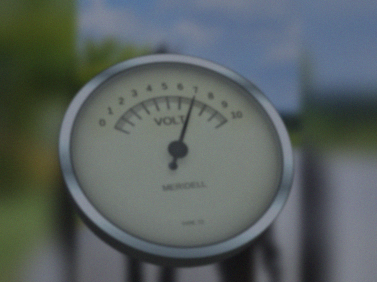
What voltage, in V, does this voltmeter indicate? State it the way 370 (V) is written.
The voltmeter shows 7 (V)
